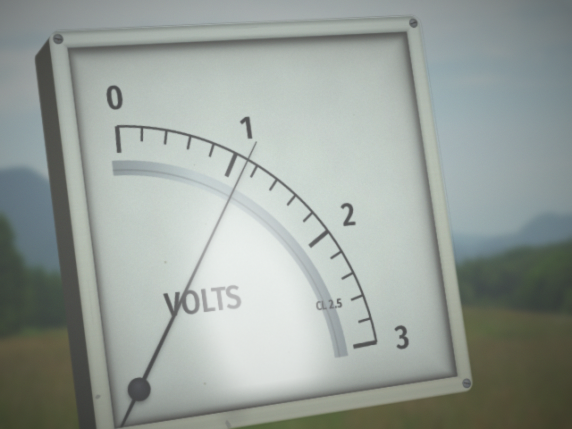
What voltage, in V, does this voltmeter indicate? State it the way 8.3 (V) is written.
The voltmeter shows 1.1 (V)
